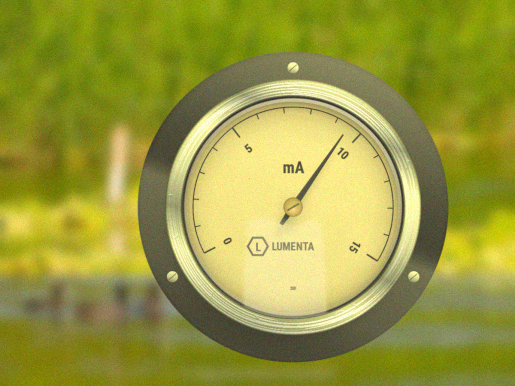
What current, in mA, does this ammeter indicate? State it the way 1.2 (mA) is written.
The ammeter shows 9.5 (mA)
